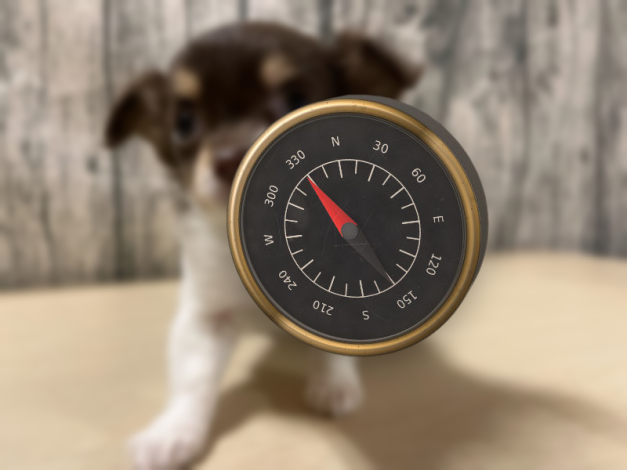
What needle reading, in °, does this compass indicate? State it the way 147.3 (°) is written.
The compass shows 330 (°)
